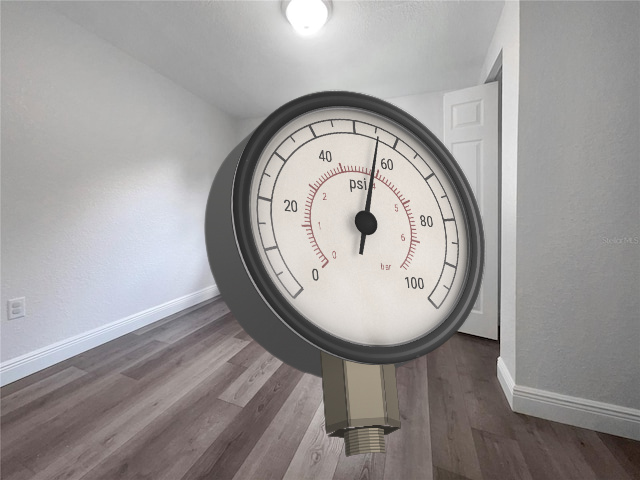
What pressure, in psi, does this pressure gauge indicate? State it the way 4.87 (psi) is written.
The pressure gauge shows 55 (psi)
